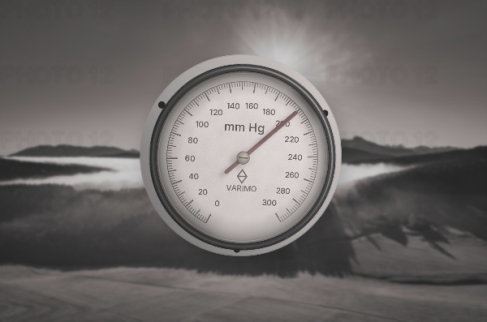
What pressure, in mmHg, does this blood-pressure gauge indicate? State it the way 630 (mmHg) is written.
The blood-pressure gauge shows 200 (mmHg)
